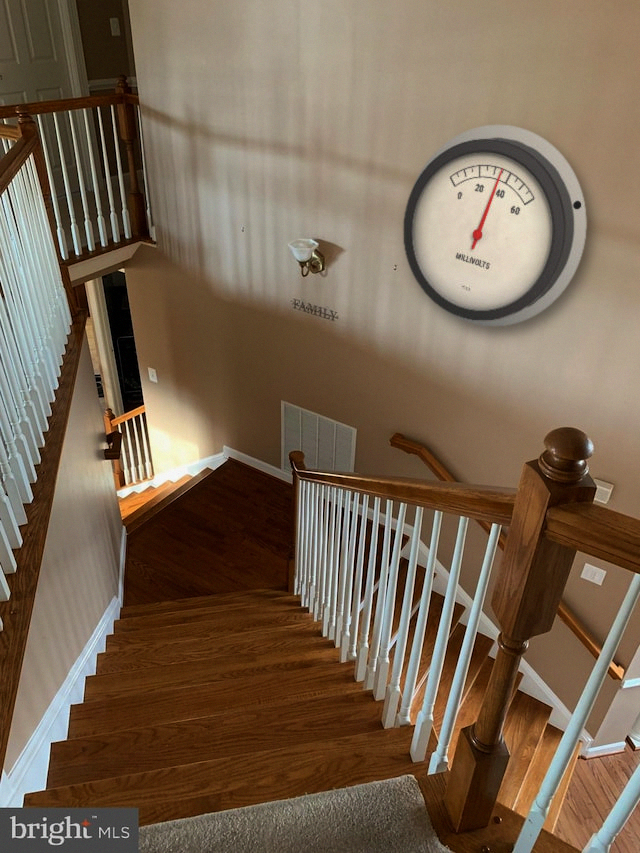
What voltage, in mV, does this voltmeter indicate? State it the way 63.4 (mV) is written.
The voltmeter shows 35 (mV)
